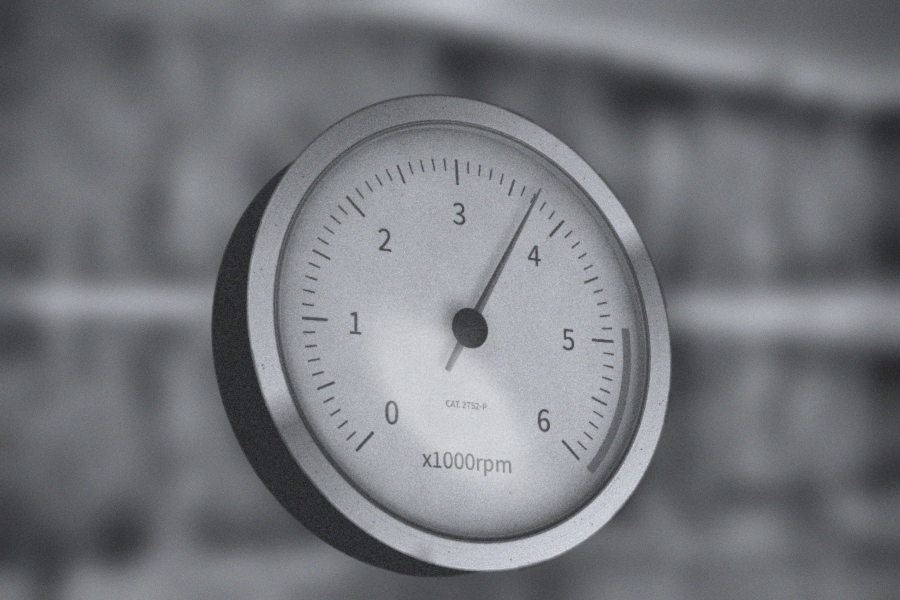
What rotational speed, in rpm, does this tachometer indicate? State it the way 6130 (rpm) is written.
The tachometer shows 3700 (rpm)
